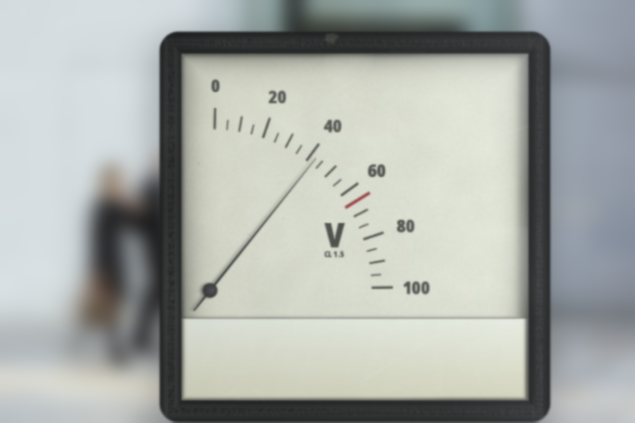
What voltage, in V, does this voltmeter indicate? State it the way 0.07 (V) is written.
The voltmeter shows 42.5 (V)
